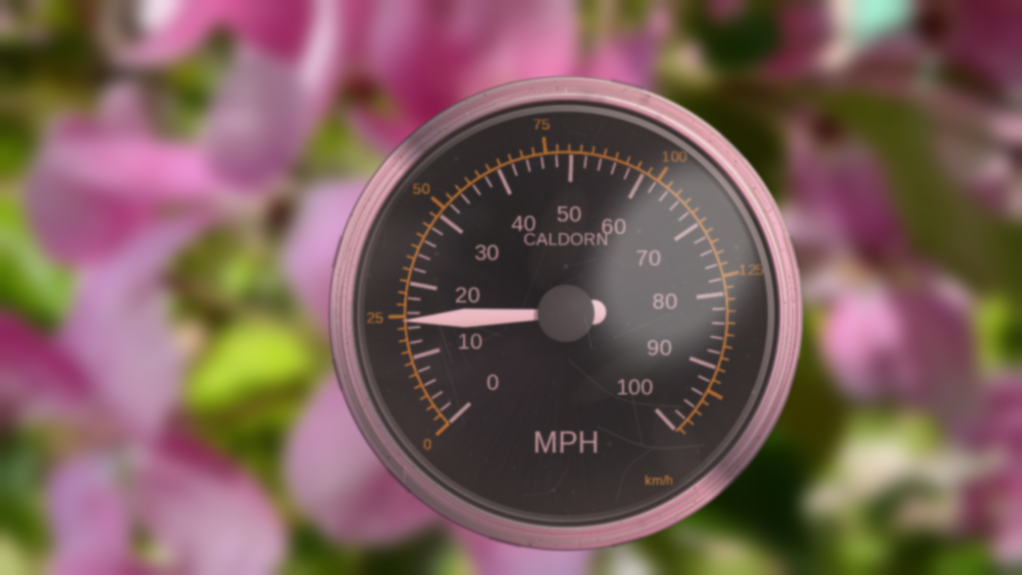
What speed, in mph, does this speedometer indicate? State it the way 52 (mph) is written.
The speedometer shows 15 (mph)
